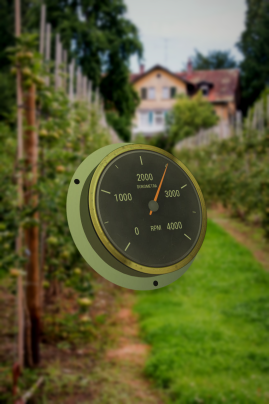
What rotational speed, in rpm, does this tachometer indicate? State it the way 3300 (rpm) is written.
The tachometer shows 2500 (rpm)
